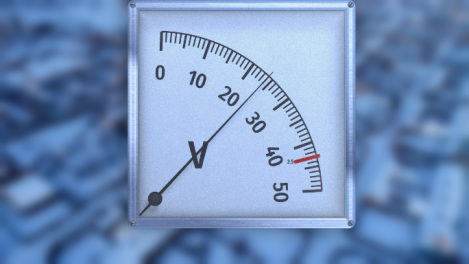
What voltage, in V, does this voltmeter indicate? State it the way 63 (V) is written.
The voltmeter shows 24 (V)
